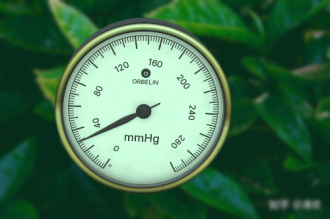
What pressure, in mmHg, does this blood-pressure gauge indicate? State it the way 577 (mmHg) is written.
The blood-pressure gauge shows 30 (mmHg)
